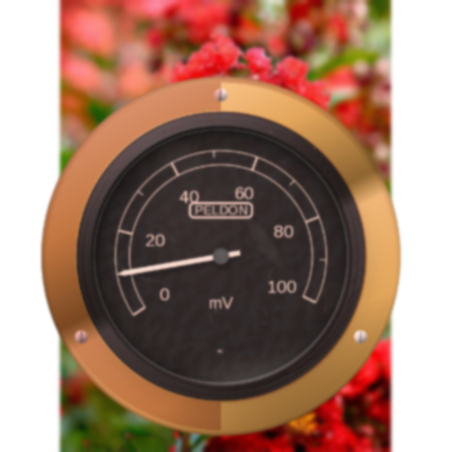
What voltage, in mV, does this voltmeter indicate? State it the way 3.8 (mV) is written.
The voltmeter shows 10 (mV)
